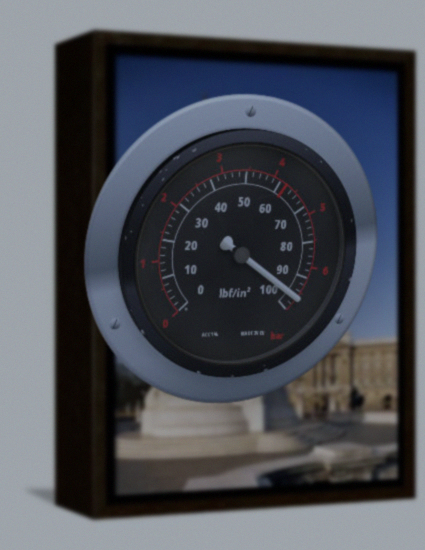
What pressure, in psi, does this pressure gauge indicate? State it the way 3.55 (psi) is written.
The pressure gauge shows 96 (psi)
